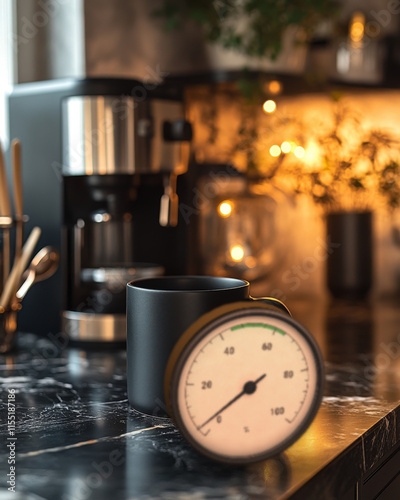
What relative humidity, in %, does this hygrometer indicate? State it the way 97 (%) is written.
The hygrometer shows 4 (%)
